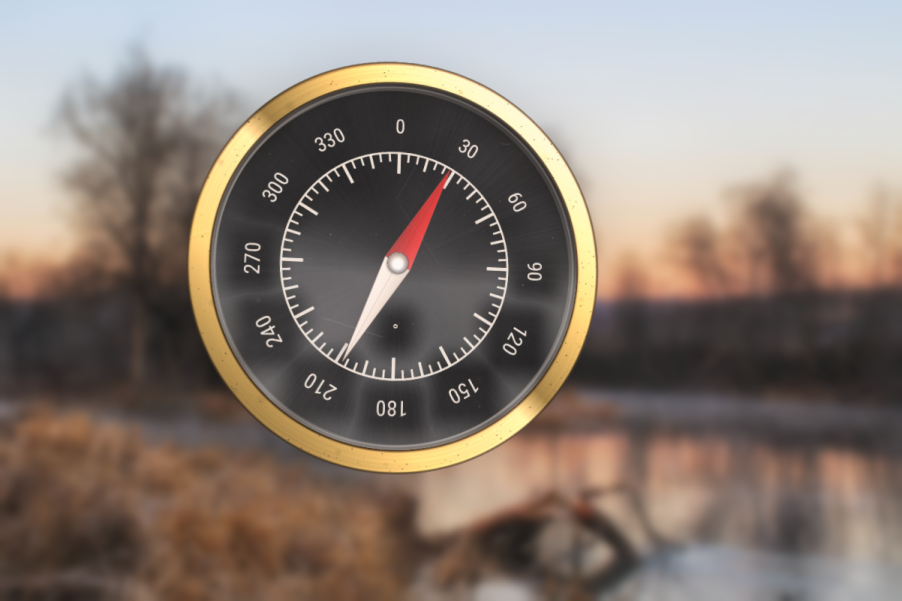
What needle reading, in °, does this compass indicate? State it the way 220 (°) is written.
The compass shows 27.5 (°)
